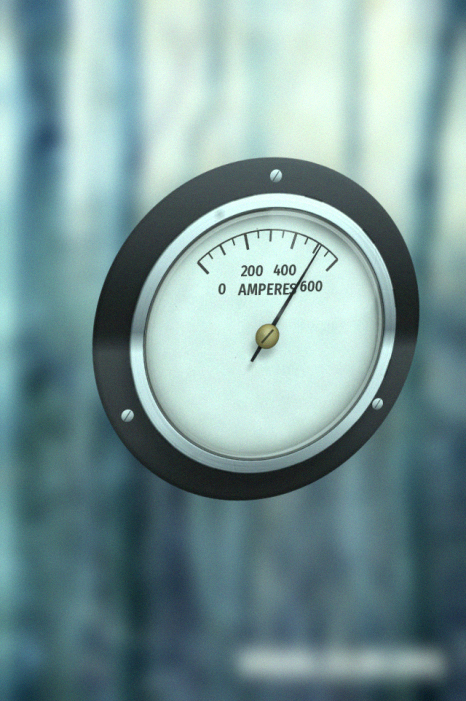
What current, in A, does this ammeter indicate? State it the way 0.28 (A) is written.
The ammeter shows 500 (A)
